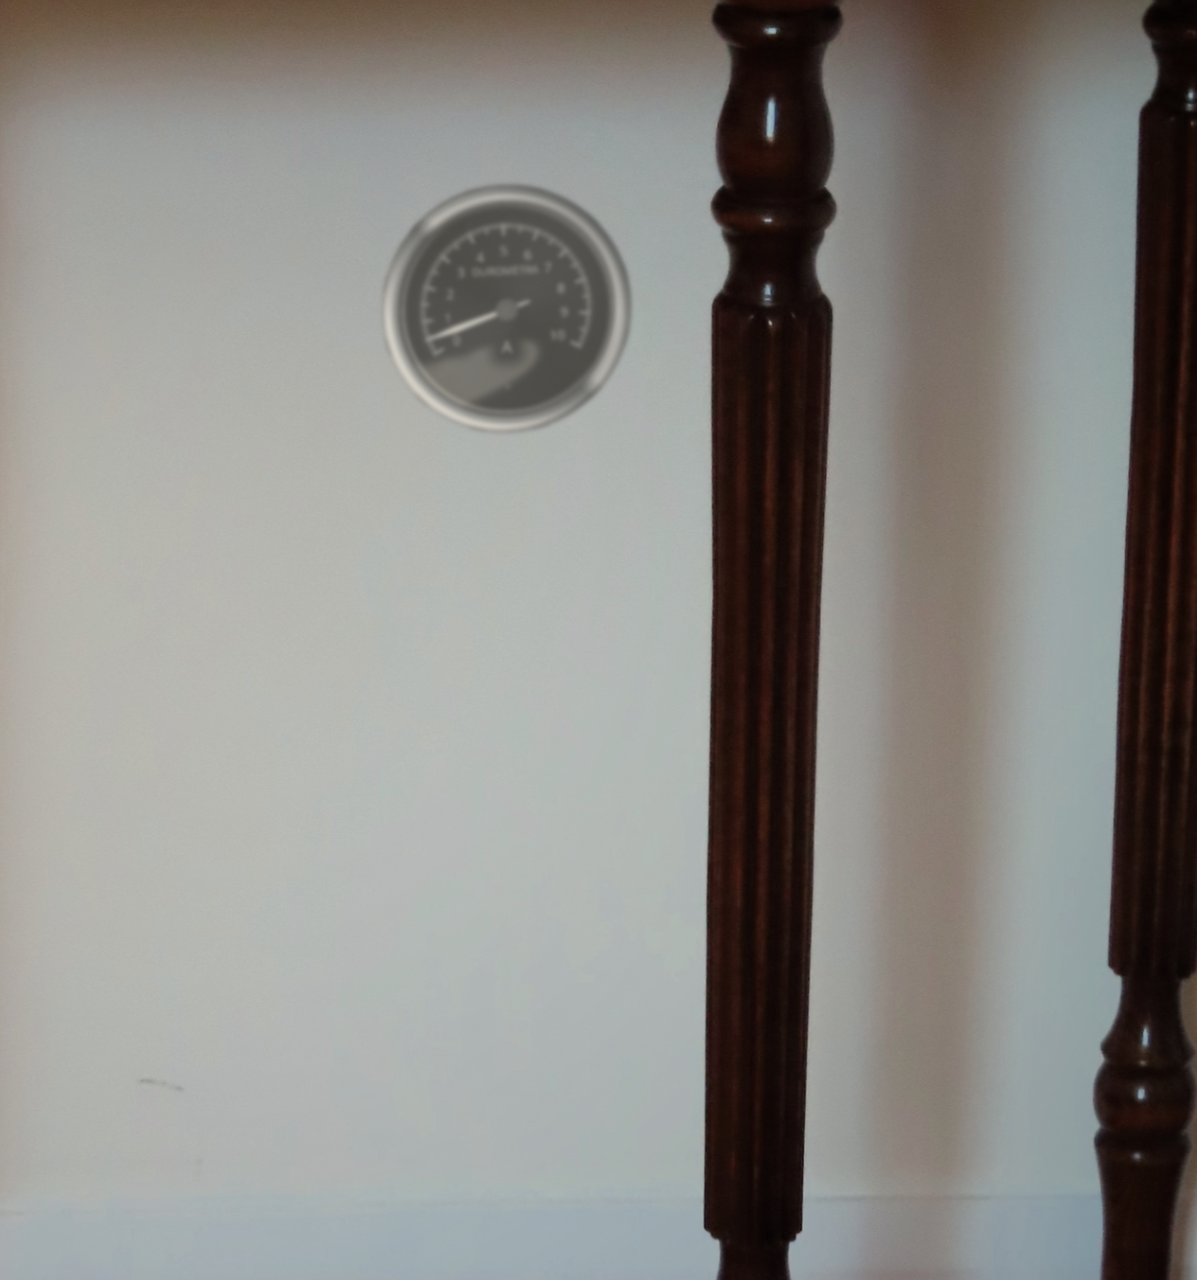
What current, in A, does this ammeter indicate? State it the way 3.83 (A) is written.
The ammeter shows 0.5 (A)
